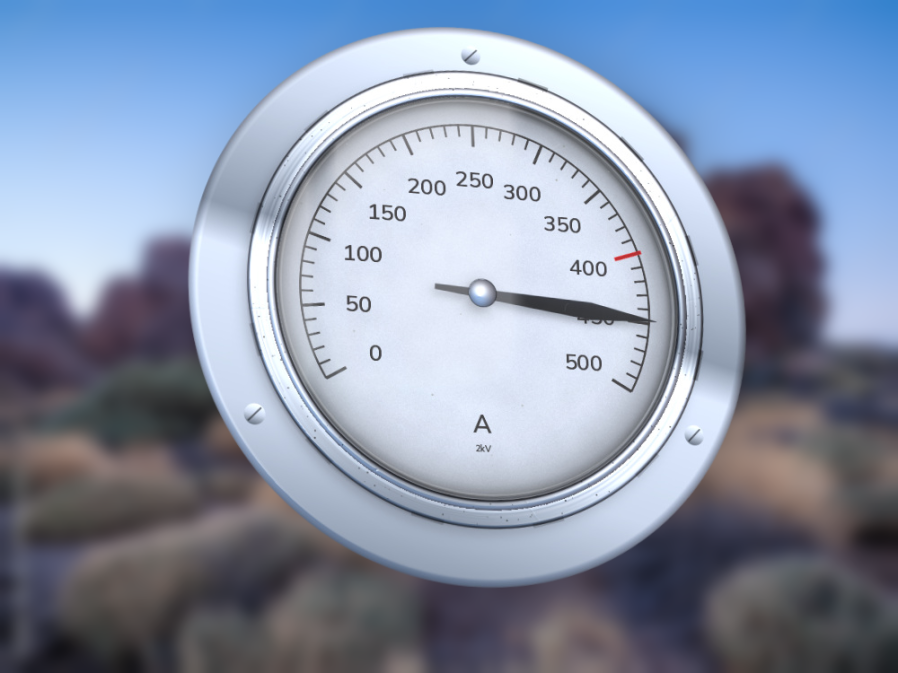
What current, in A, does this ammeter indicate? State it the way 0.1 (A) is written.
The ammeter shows 450 (A)
